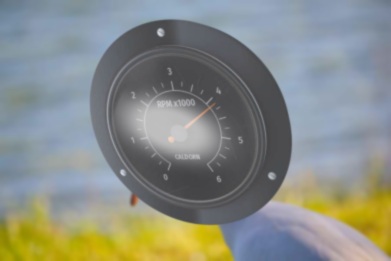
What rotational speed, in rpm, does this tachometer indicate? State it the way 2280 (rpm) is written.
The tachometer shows 4125 (rpm)
